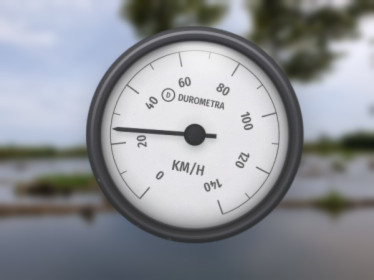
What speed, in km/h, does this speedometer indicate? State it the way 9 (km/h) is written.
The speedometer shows 25 (km/h)
